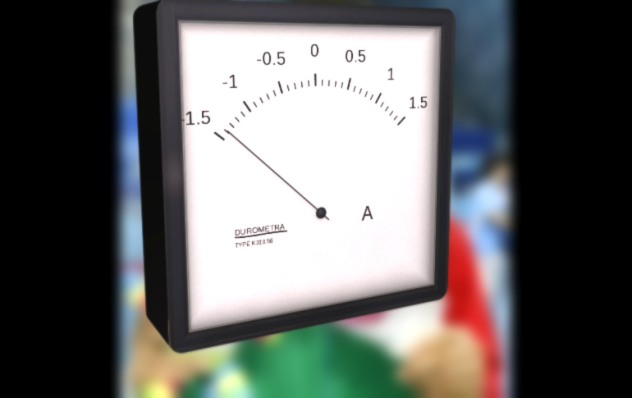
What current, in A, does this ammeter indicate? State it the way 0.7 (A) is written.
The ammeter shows -1.4 (A)
